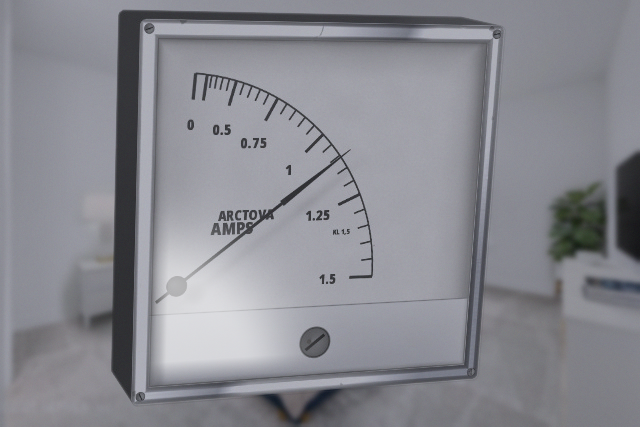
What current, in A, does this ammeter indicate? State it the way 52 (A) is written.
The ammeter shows 1.1 (A)
